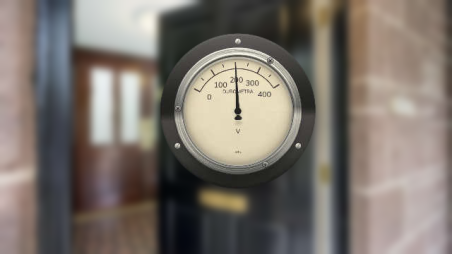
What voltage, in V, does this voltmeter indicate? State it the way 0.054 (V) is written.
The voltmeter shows 200 (V)
